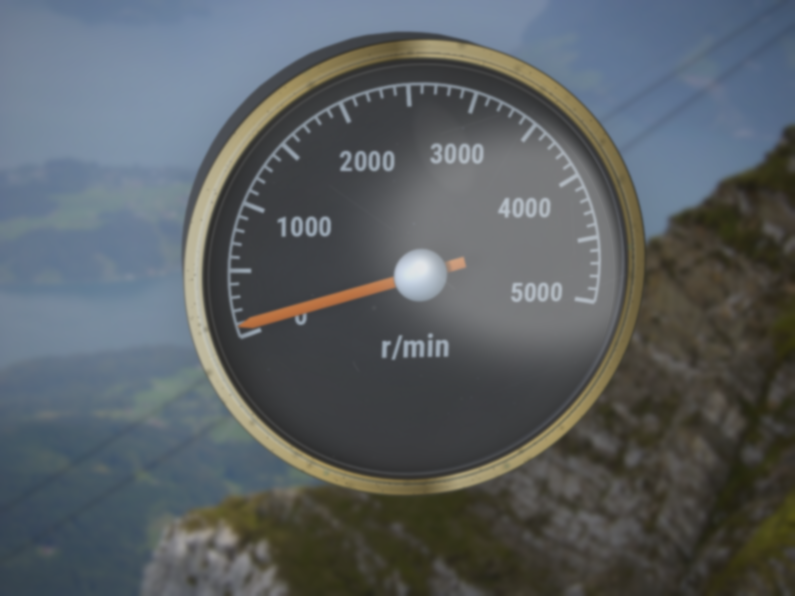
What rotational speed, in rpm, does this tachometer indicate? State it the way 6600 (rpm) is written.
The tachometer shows 100 (rpm)
